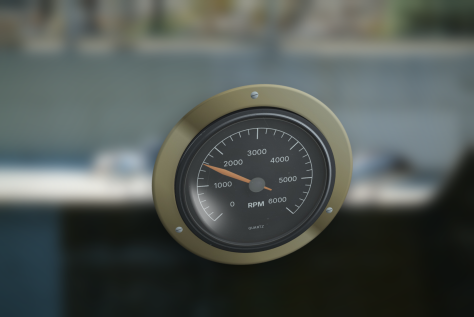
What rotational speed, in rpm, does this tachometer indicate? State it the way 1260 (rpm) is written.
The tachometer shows 1600 (rpm)
